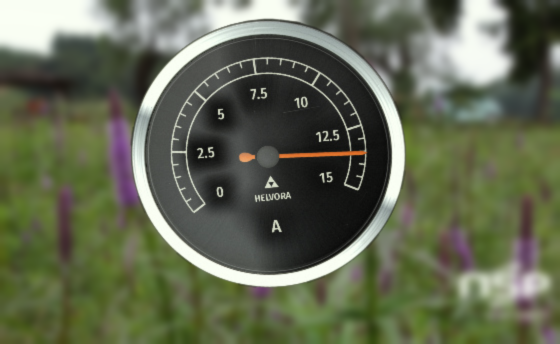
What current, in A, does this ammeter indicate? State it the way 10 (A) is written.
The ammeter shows 13.5 (A)
